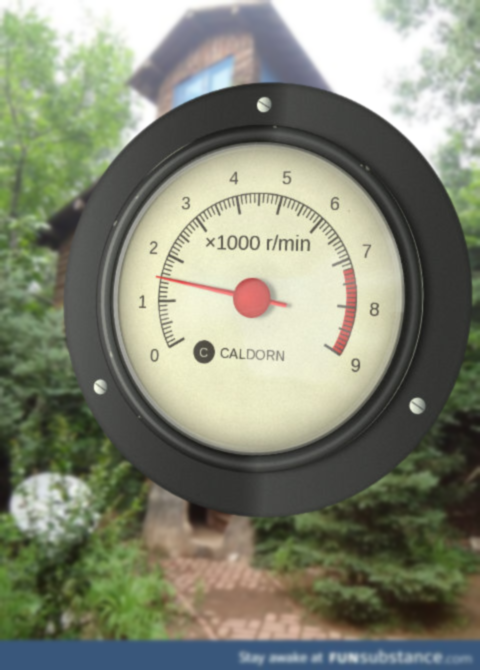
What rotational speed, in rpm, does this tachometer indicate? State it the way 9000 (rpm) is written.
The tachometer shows 1500 (rpm)
